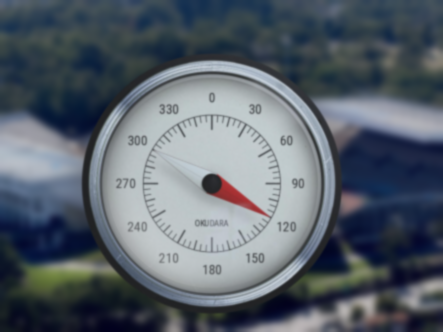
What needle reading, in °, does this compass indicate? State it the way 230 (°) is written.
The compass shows 120 (°)
